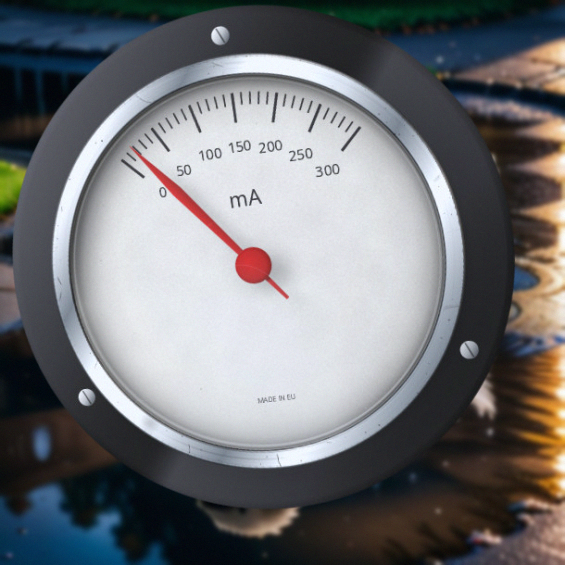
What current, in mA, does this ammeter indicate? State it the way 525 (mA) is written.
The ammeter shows 20 (mA)
